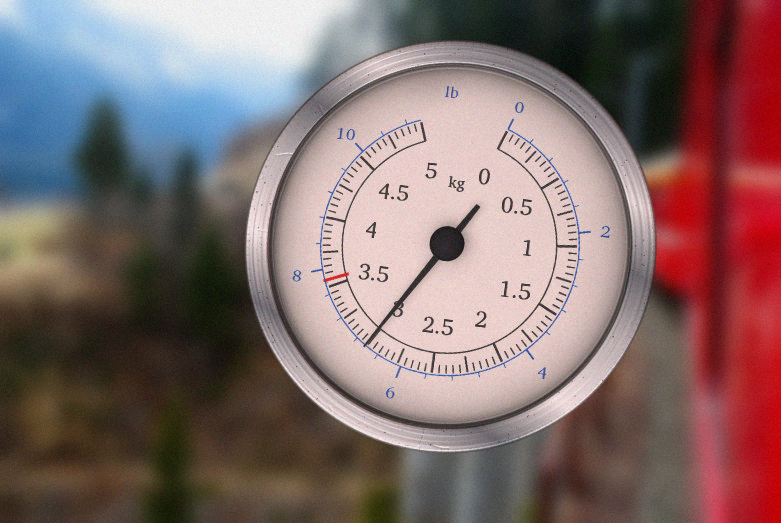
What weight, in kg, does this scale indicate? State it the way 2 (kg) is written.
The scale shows 3 (kg)
